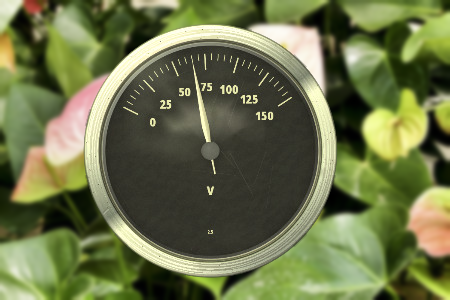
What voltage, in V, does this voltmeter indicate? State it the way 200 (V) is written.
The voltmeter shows 65 (V)
